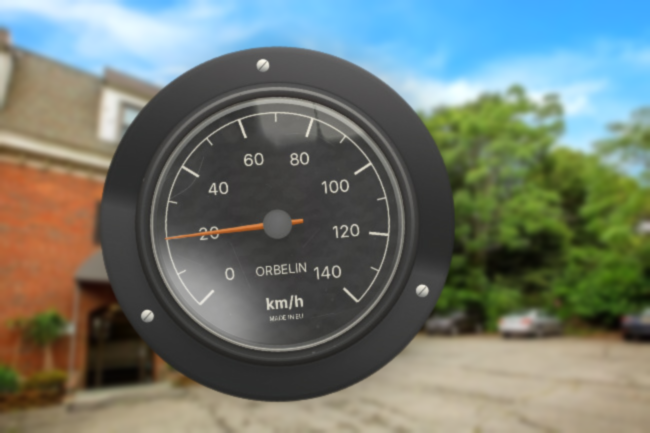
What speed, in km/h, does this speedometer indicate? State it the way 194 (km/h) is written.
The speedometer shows 20 (km/h)
